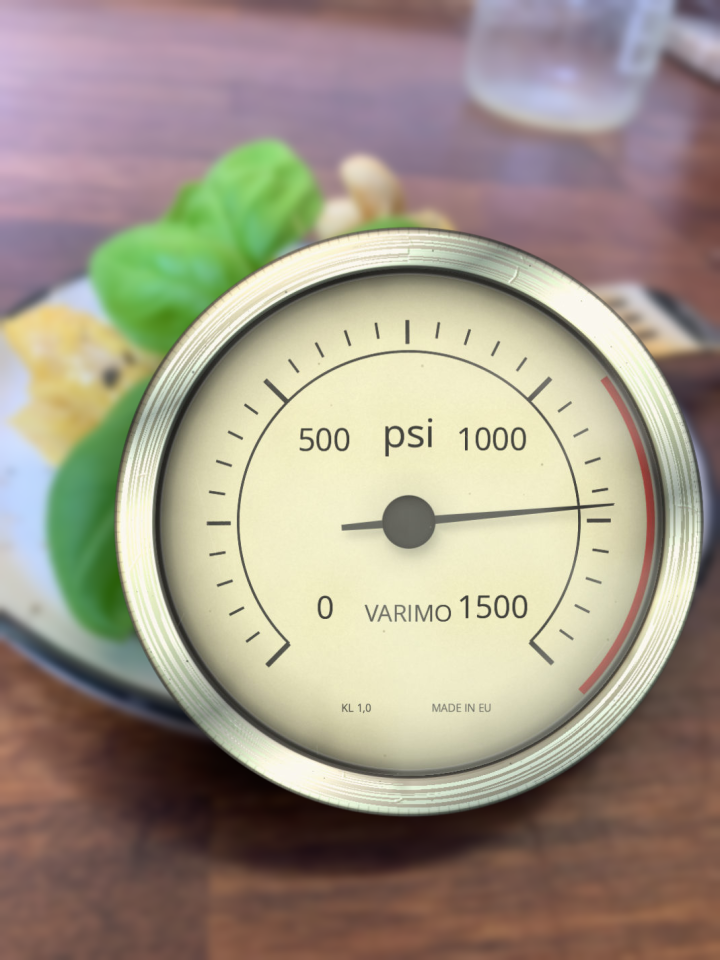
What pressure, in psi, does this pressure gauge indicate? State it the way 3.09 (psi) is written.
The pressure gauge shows 1225 (psi)
